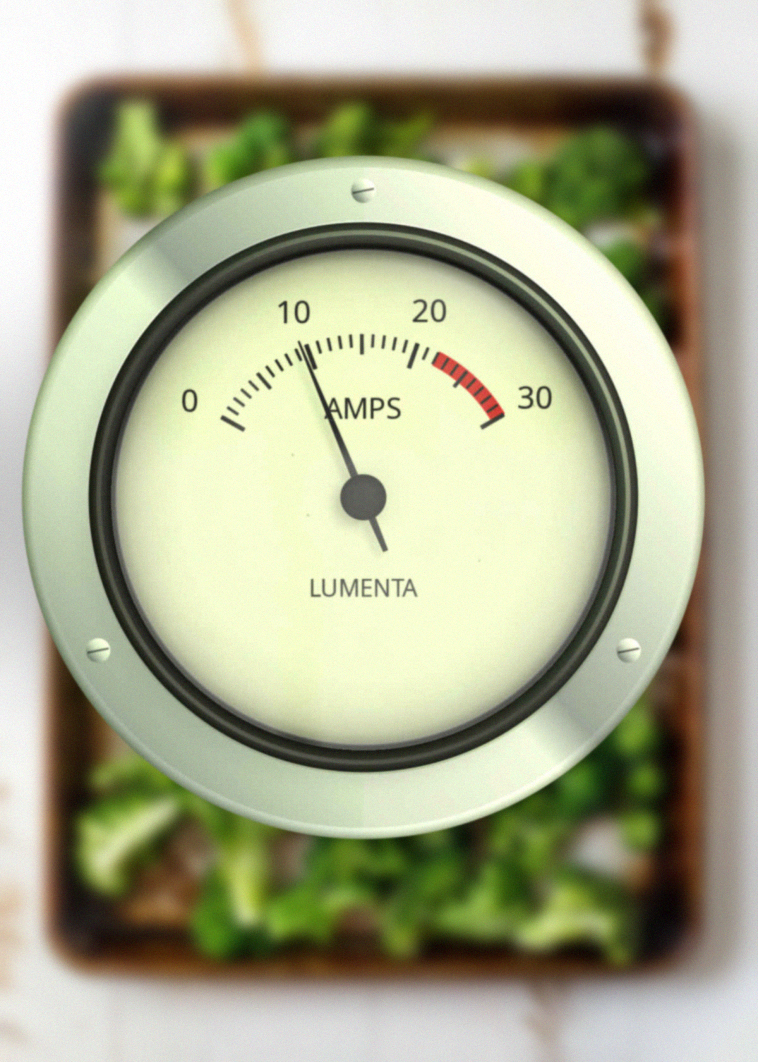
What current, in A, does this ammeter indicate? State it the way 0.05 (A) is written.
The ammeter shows 9.5 (A)
